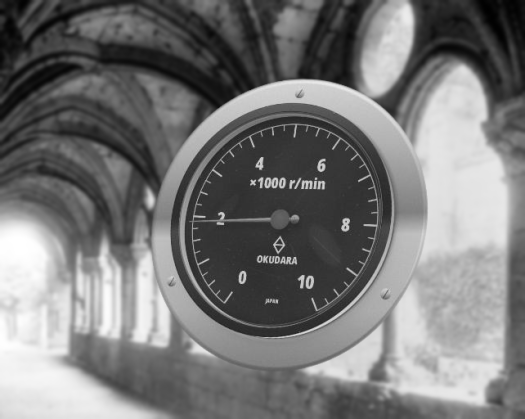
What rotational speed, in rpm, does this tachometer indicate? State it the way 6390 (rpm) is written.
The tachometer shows 1875 (rpm)
